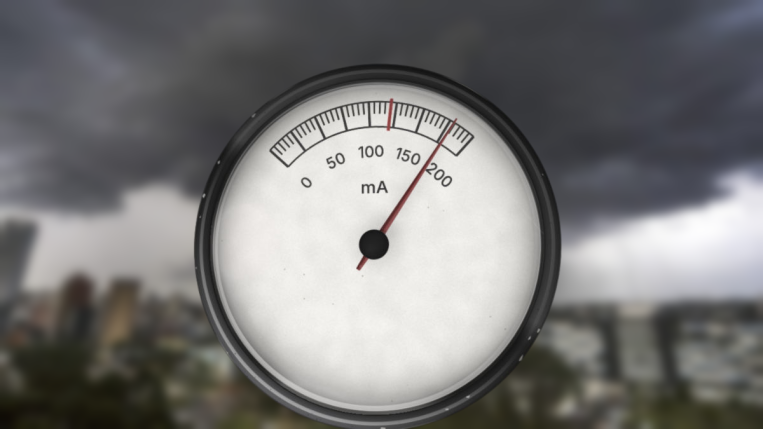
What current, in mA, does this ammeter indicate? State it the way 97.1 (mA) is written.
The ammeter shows 180 (mA)
